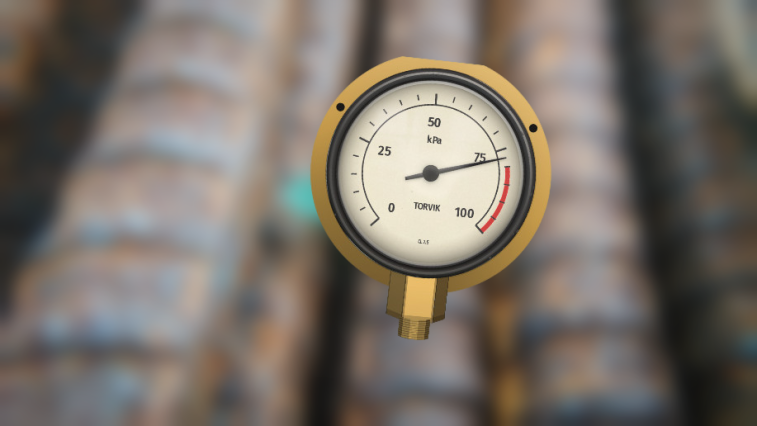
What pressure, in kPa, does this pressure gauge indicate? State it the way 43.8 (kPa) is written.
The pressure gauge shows 77.5 (kPa)
